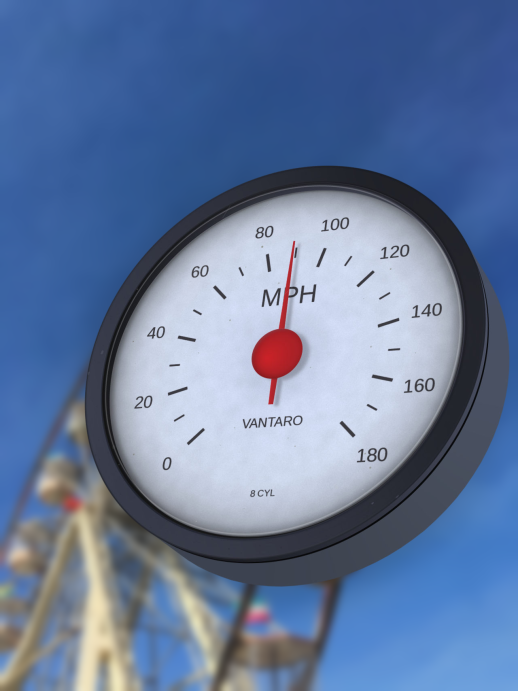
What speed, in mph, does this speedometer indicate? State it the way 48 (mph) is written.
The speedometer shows 90 (mph)
